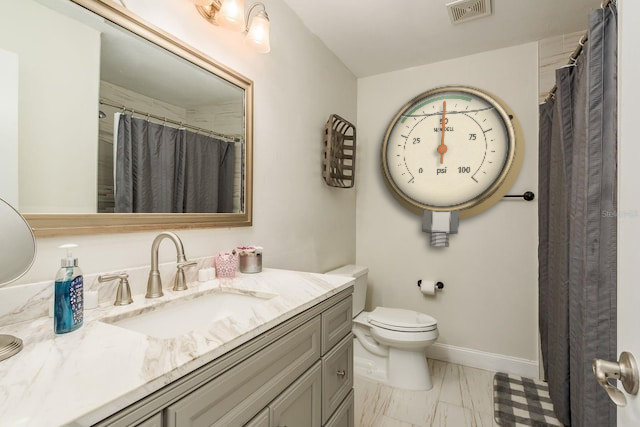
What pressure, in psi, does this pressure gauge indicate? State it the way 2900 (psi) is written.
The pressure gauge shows 50 (psi)
